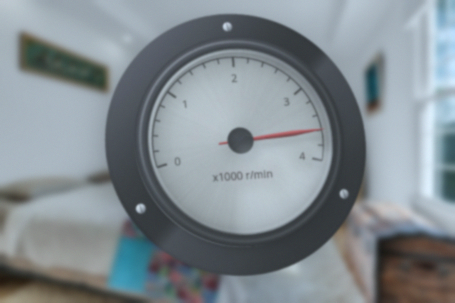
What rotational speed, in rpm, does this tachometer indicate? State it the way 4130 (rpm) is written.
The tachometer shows 3600 (rpm)
